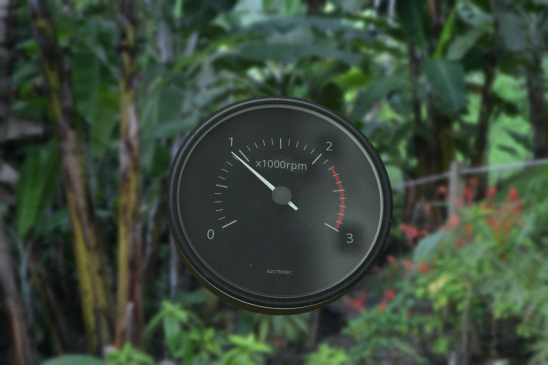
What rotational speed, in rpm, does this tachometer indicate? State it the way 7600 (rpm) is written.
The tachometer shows 900 (rpm)
